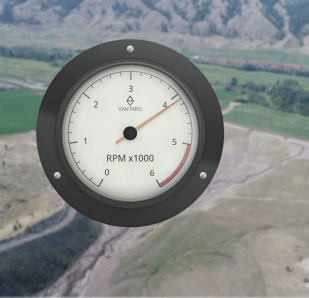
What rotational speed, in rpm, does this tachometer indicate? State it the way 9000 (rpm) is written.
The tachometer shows 4100 (rpm)
